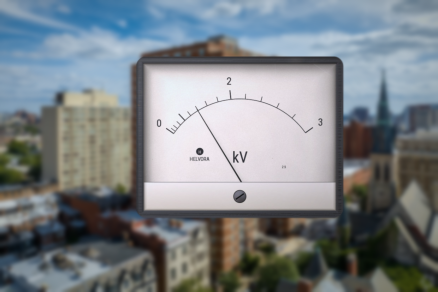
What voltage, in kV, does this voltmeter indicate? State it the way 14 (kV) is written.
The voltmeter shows 1.4 (kV)
